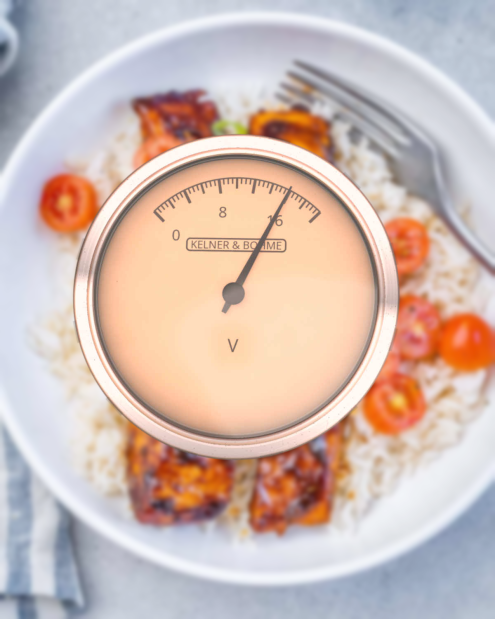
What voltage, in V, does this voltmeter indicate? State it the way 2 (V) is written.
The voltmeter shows 16 (V)
